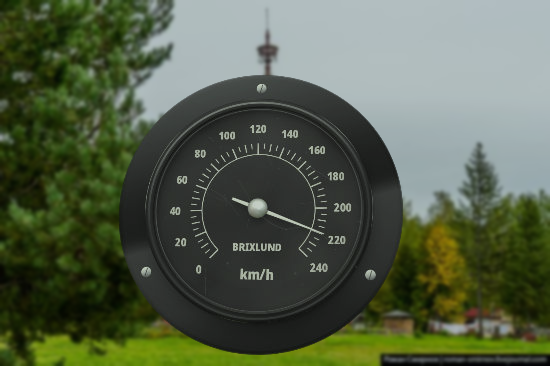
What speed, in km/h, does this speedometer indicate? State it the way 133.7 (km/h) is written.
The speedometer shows 220 (km/h)
